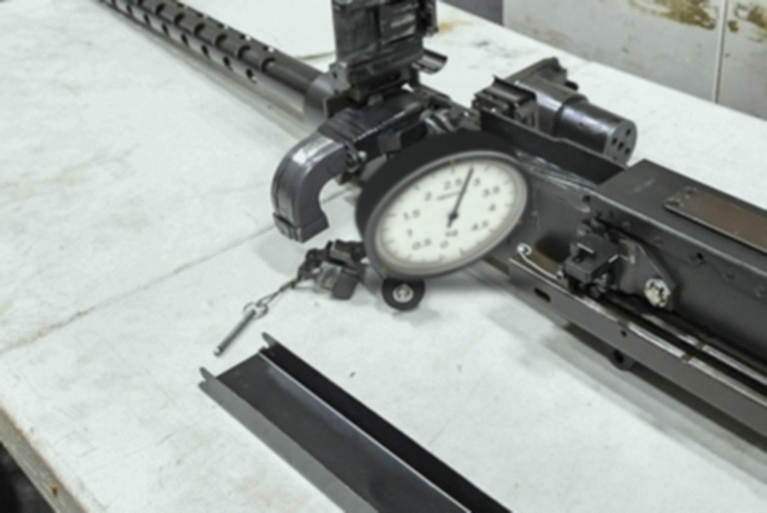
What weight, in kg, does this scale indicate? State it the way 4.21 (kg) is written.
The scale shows 2.75 (kg)
